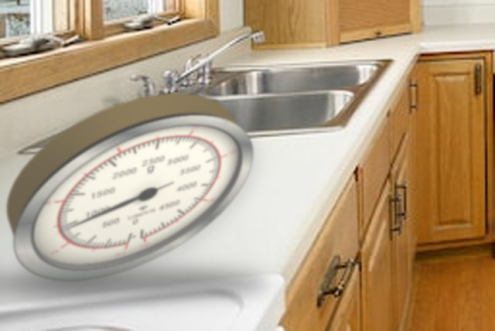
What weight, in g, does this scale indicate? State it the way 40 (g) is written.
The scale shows 1000 (g)
